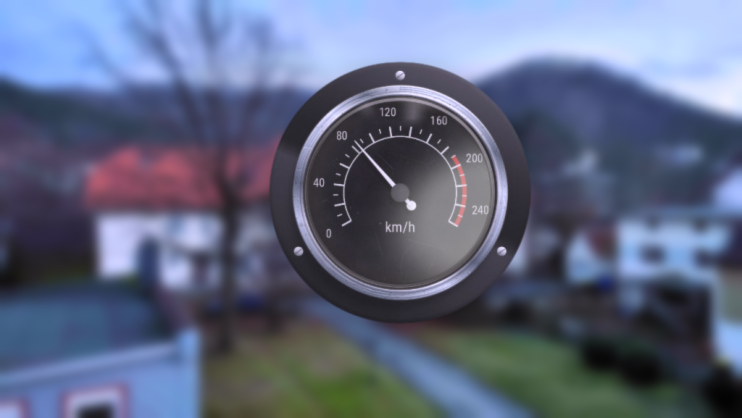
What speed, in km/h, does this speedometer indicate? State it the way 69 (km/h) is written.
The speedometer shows 85 (km/h)
